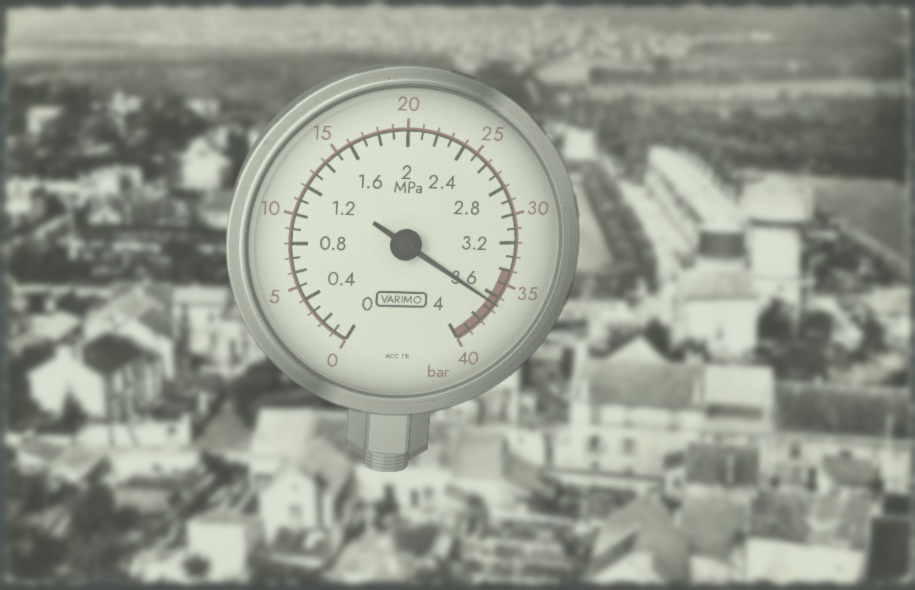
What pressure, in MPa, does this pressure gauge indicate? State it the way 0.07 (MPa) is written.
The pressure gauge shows 3.65 (MPa)
